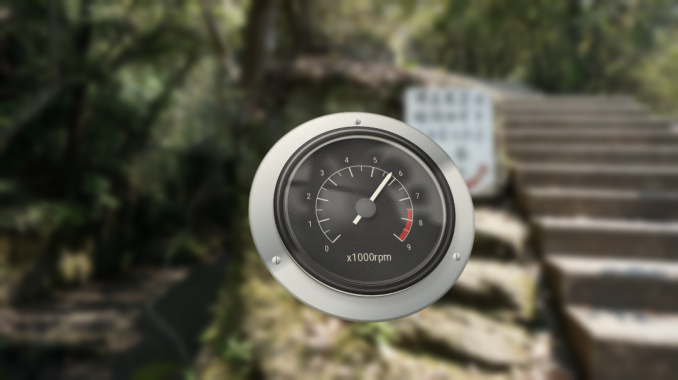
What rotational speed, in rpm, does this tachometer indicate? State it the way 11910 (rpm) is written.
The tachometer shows 5750 (rpm)
